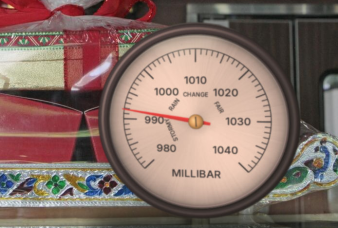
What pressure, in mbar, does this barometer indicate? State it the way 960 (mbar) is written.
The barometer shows 992 (mbar)
